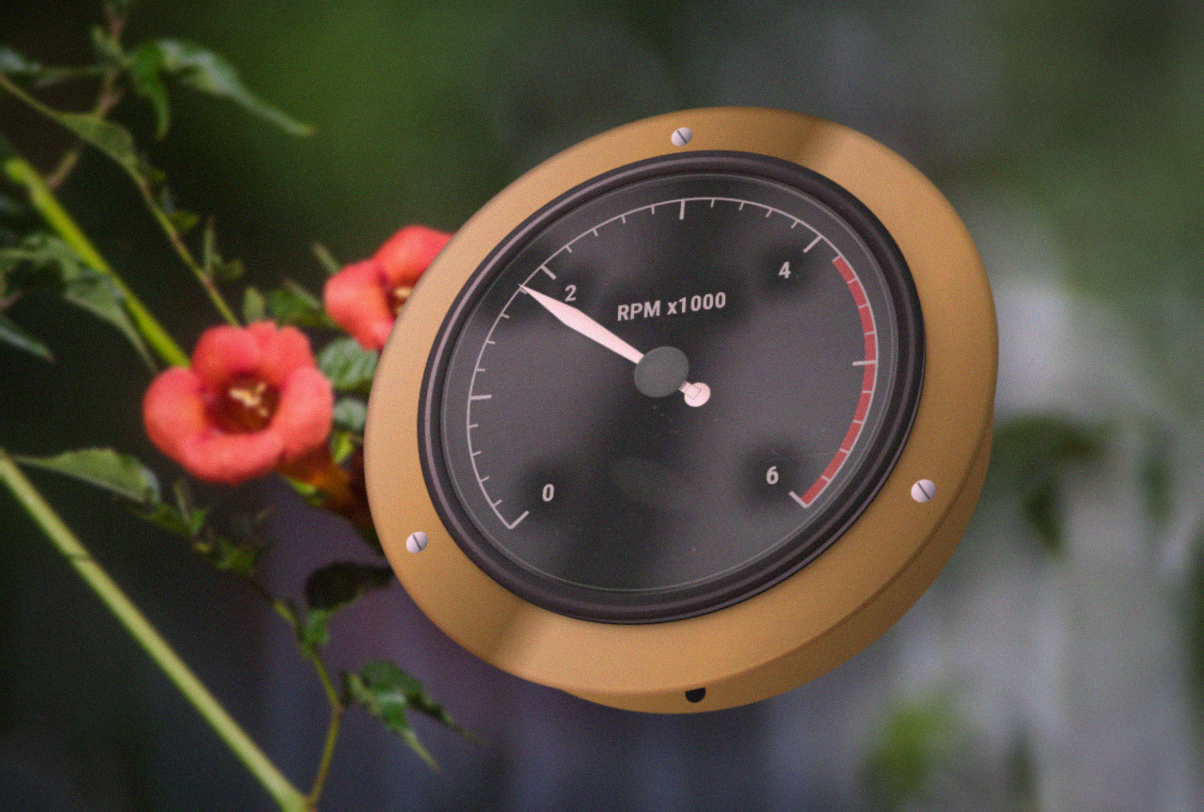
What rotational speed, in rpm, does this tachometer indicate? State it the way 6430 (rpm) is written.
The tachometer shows 1800 (rpm)
